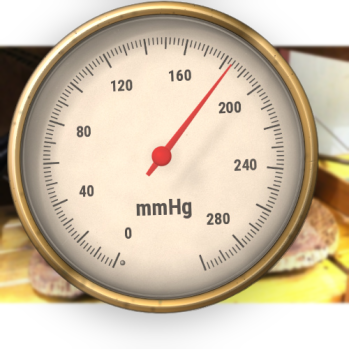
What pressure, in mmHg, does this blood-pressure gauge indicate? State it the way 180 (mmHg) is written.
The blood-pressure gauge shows 184 (mmHg)
